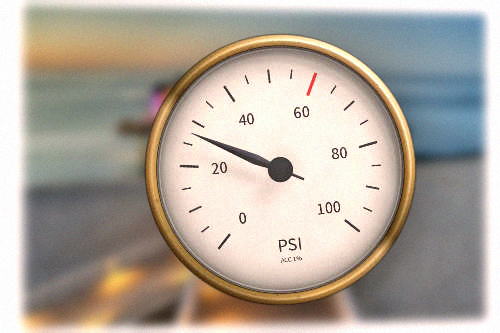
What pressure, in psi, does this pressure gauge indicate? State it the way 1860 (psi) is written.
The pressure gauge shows 27.5 (psi)
